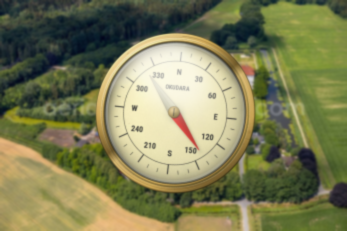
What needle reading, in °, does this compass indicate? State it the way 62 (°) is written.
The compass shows 140 (°)
